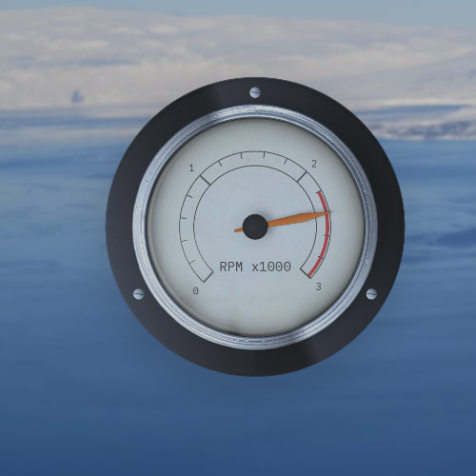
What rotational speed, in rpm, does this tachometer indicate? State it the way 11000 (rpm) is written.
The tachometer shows 2400 (rpm)
